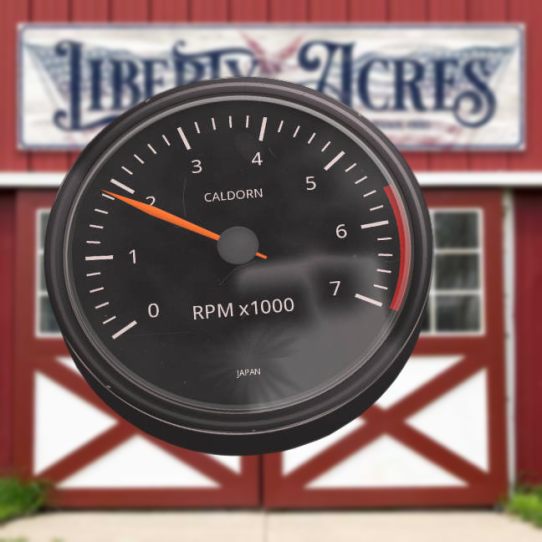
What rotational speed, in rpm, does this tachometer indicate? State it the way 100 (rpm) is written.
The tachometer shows 1800 (rpm)
